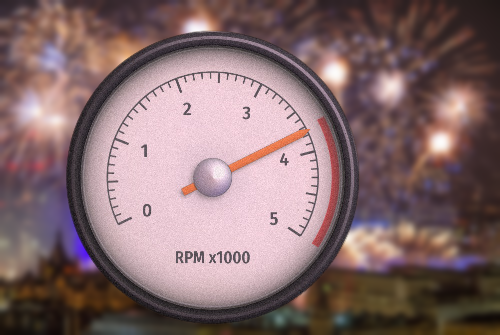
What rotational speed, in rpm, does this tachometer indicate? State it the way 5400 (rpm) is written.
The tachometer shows 3750 (rpm)
